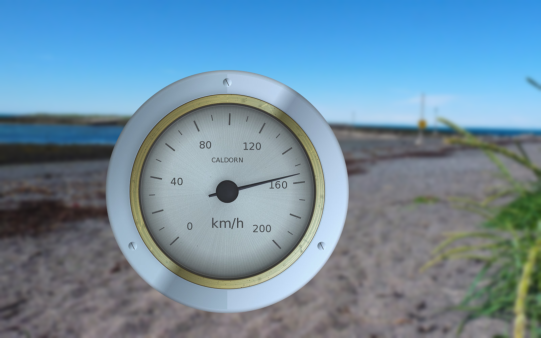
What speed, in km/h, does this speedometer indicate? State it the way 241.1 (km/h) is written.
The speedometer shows 155 (km/h)
